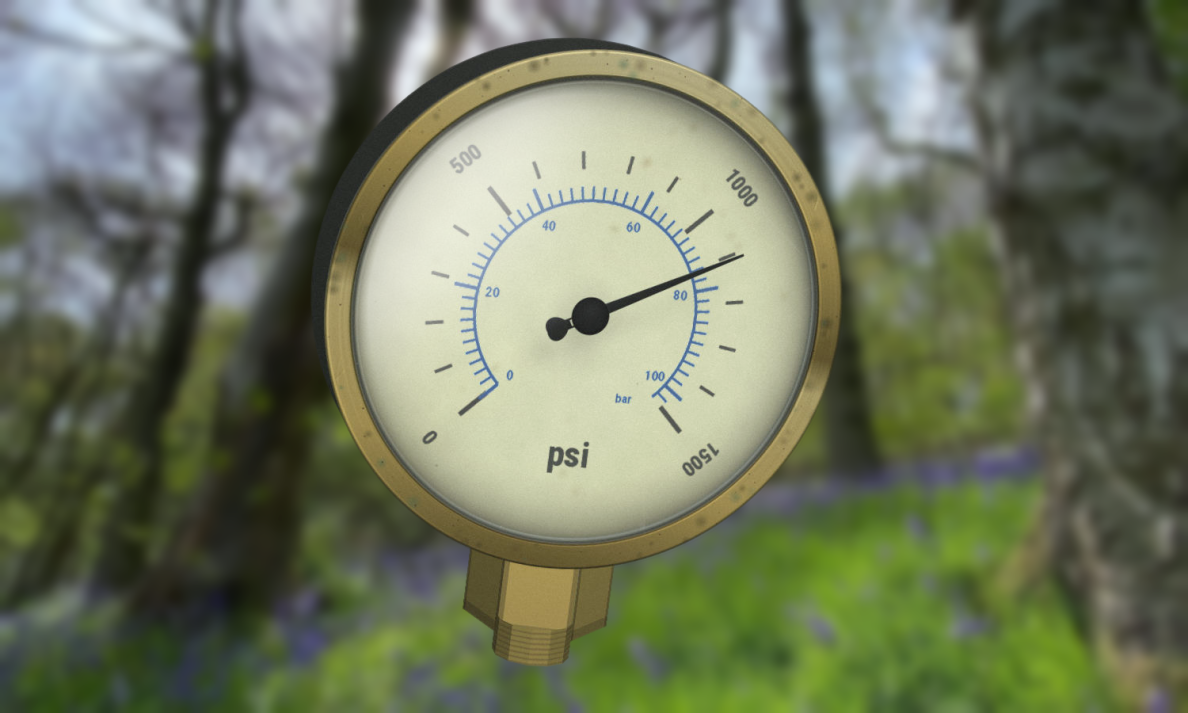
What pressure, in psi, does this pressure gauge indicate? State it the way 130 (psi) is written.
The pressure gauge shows 1100 (psi)
